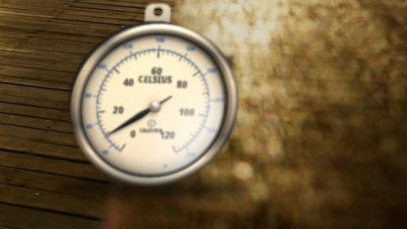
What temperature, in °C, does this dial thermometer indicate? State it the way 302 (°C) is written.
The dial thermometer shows 10 (°C)
